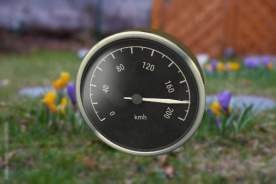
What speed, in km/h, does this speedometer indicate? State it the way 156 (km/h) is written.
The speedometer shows 180 (km/h)
